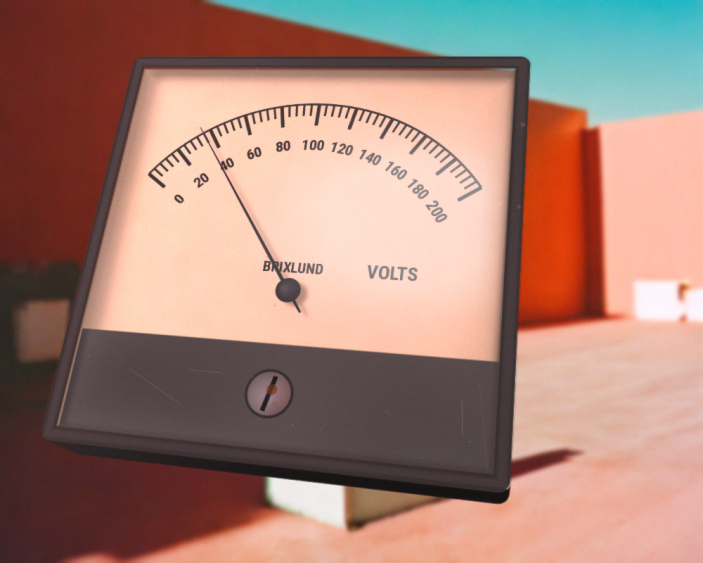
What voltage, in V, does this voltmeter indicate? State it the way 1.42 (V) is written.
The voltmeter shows 36 (V)
